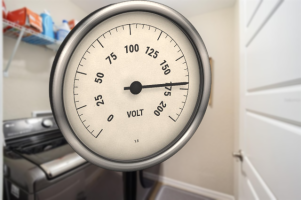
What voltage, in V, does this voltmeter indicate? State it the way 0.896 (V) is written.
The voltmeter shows 170 (V)
